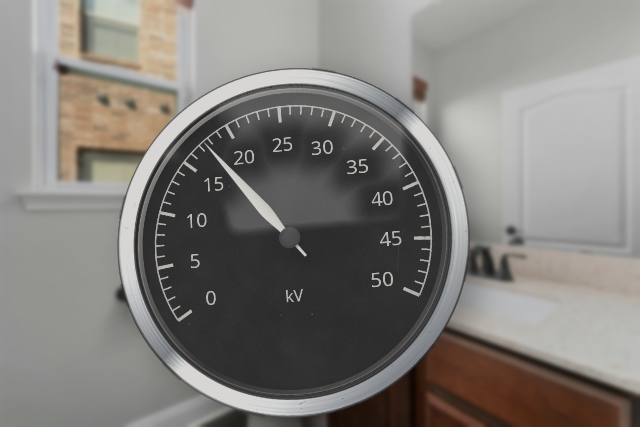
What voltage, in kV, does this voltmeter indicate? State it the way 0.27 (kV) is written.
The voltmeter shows 17.5 (kV)
